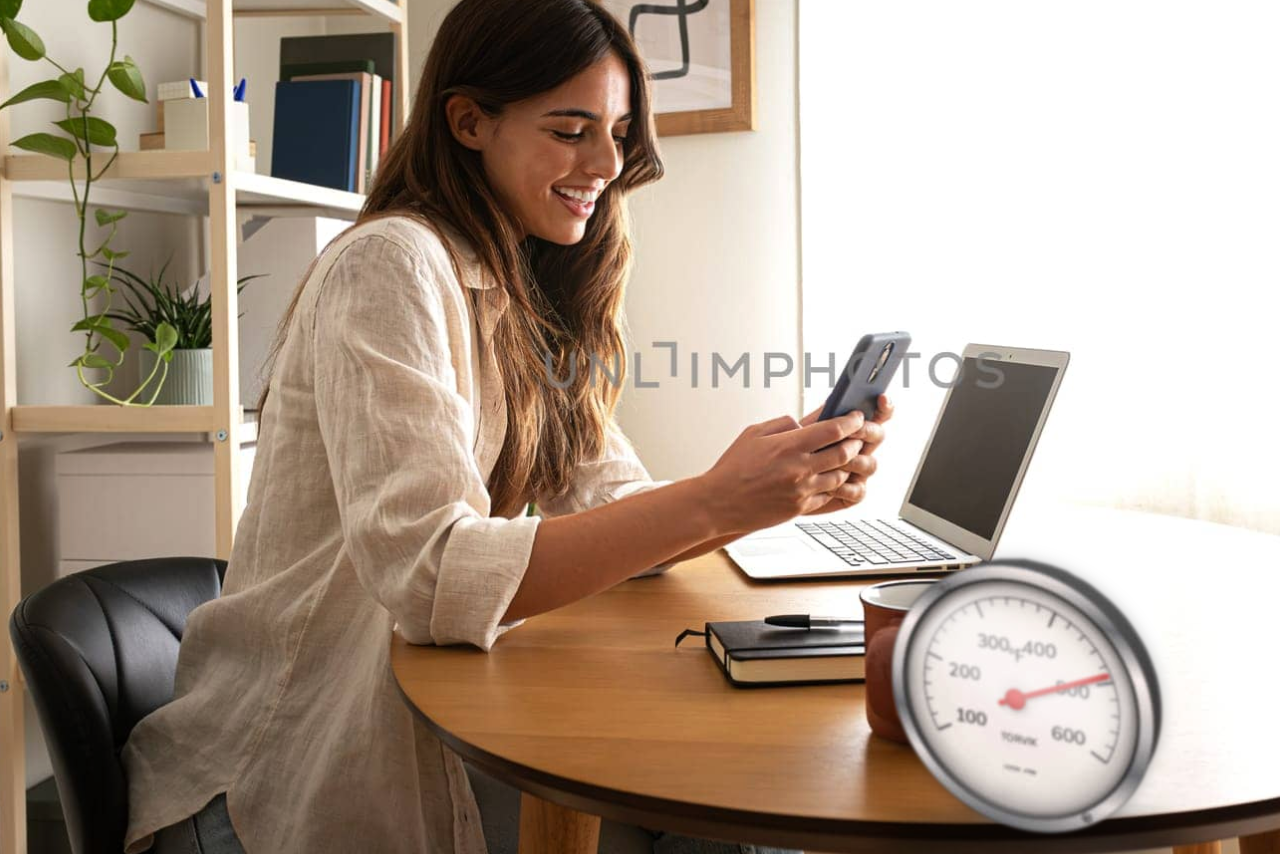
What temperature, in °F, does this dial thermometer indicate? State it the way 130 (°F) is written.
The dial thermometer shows 490 (°F)
